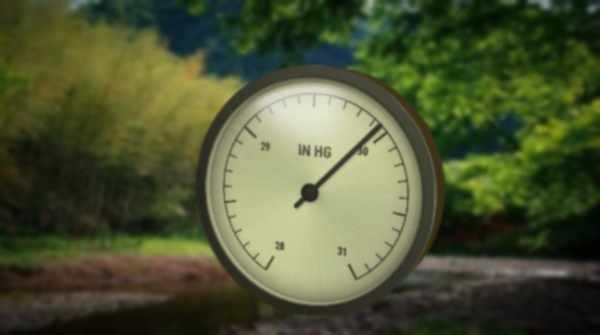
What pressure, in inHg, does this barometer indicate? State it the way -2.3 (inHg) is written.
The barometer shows 29.95 (inHg)
